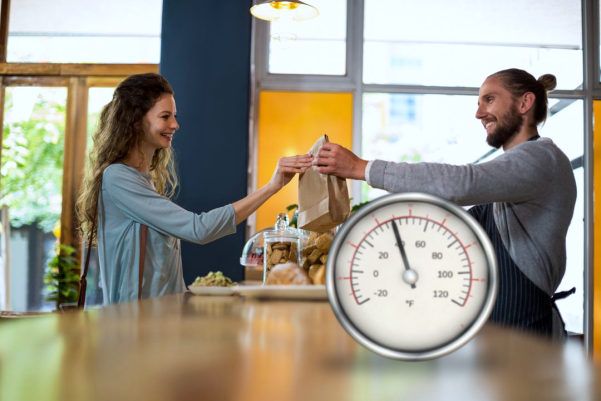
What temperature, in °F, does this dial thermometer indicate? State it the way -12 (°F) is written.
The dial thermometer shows 40 (°F)
